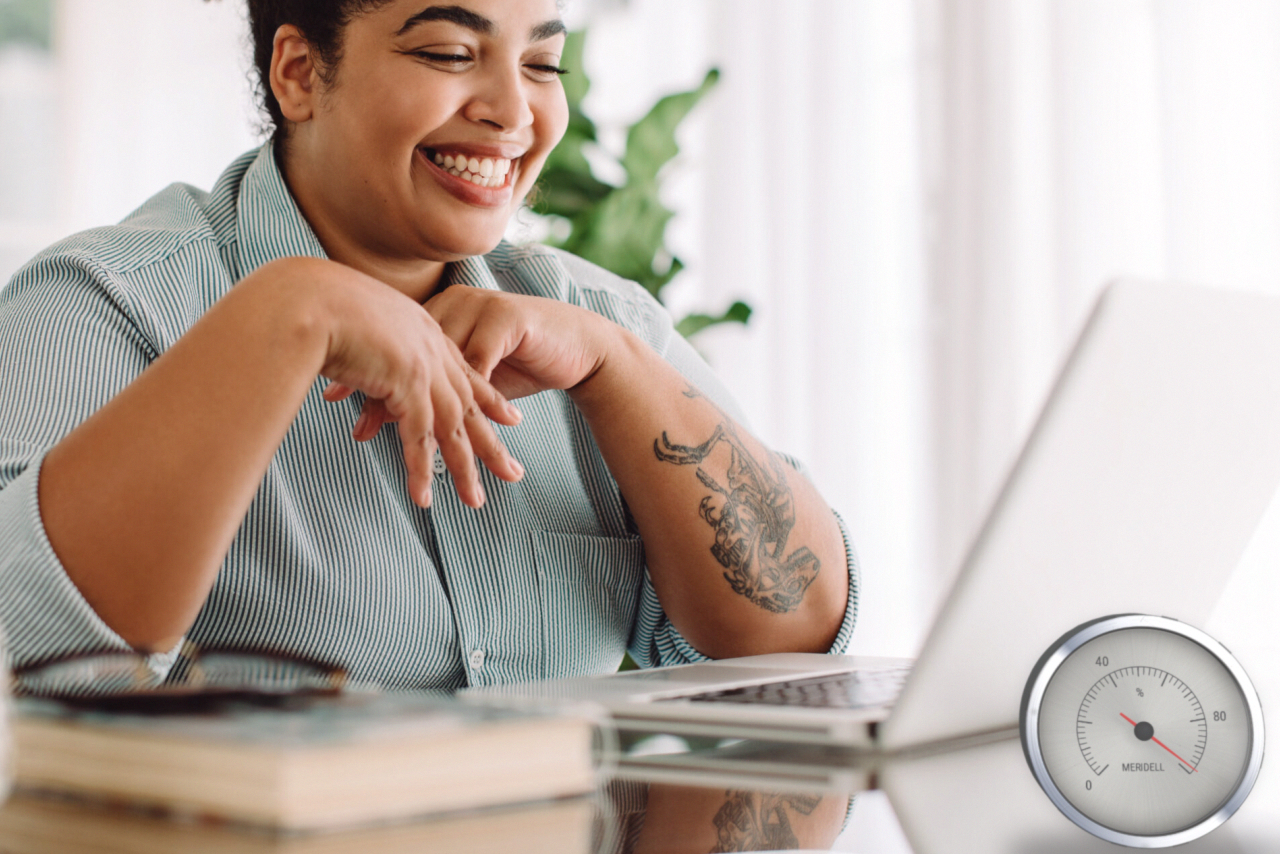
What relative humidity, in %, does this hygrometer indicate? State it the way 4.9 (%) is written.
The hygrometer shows 98 (%)
